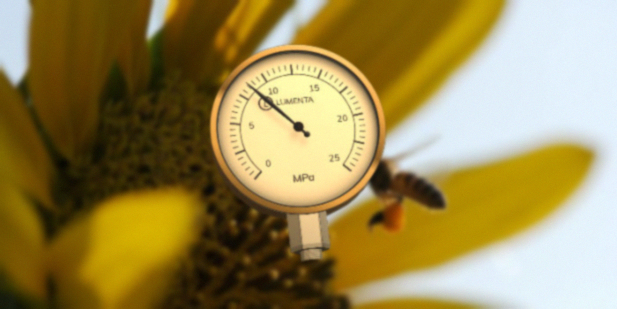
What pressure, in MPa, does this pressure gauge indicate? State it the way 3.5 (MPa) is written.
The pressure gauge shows 8.5 (MPa)
